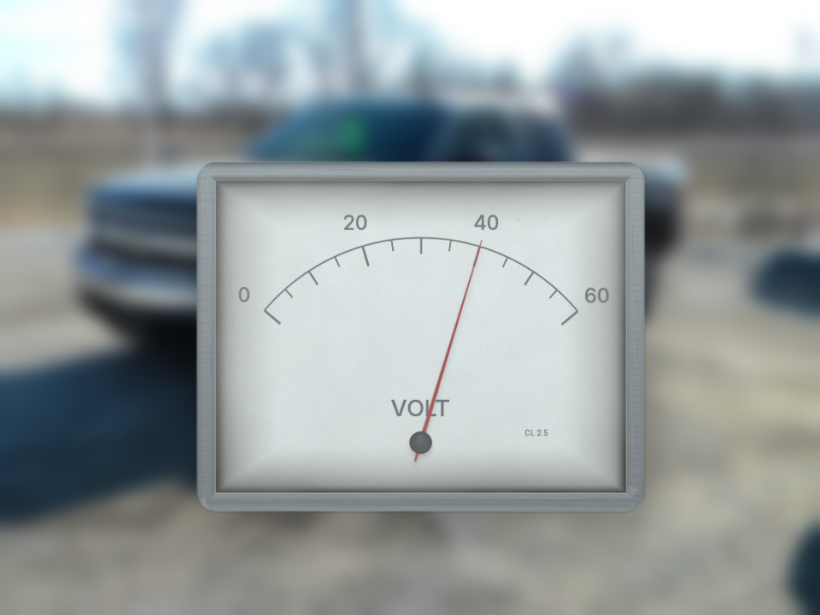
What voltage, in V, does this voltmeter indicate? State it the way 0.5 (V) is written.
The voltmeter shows 40 (V)
